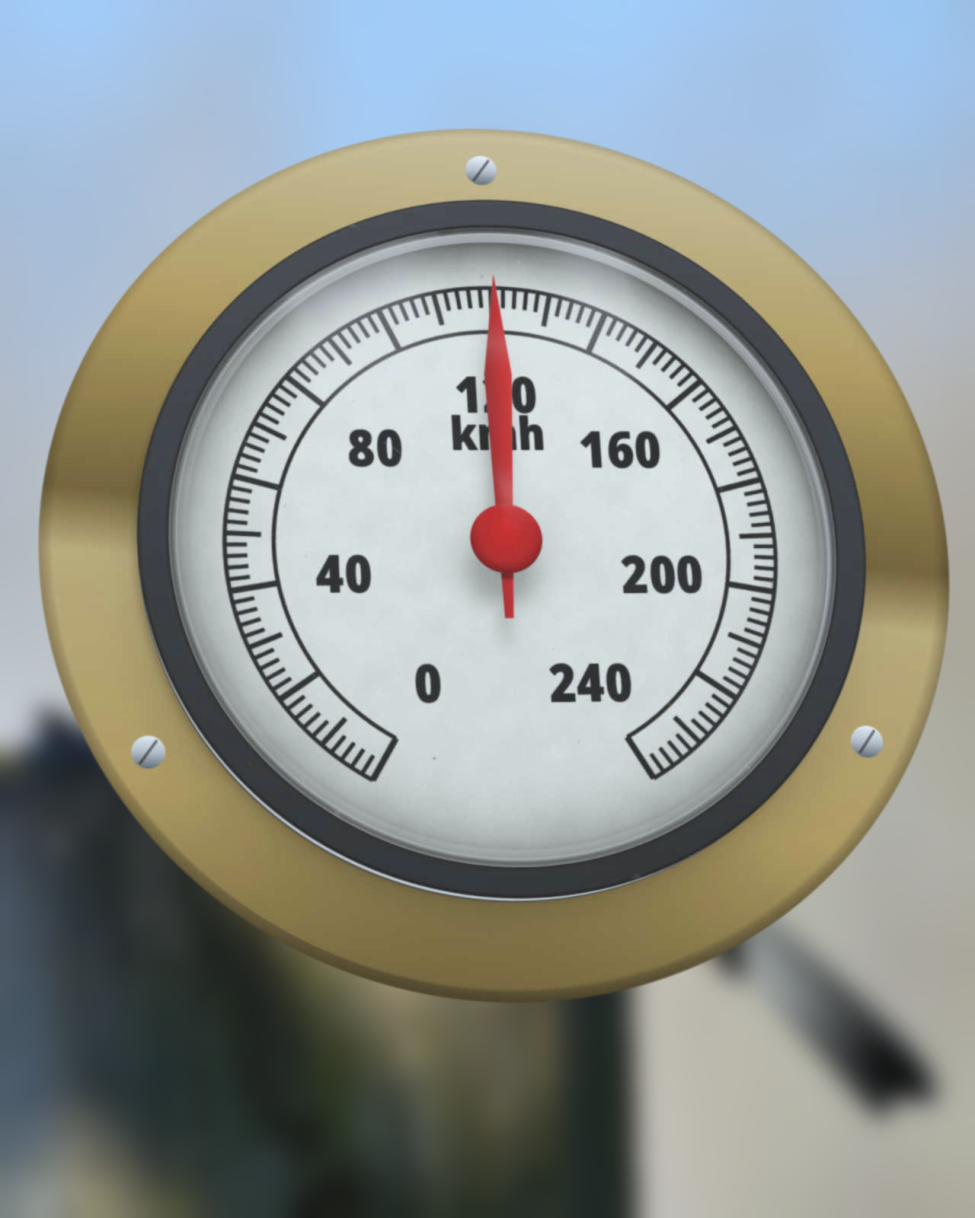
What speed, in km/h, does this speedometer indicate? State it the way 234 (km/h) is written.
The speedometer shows 120 (km/h)
